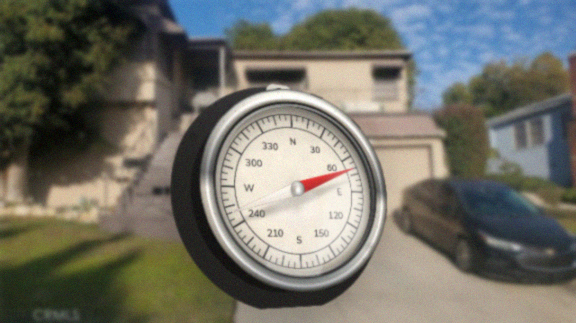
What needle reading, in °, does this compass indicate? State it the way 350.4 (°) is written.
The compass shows 70 (°)
